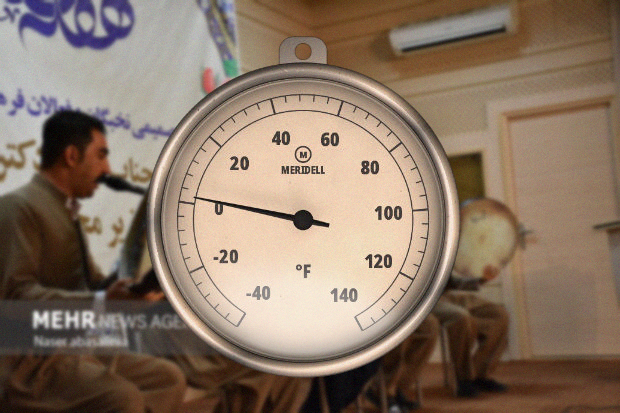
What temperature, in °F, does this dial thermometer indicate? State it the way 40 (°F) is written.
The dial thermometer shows 2 (°F)
